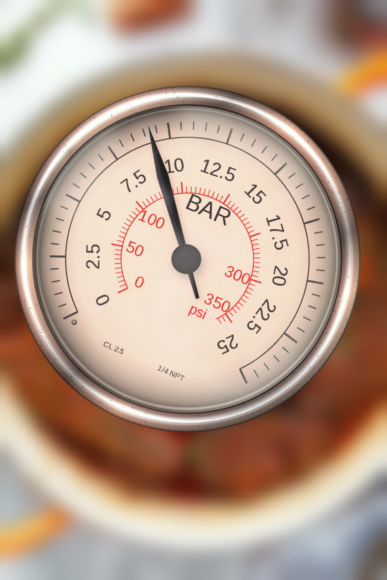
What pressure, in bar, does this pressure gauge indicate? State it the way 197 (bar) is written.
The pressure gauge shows 9.25 (bar)
